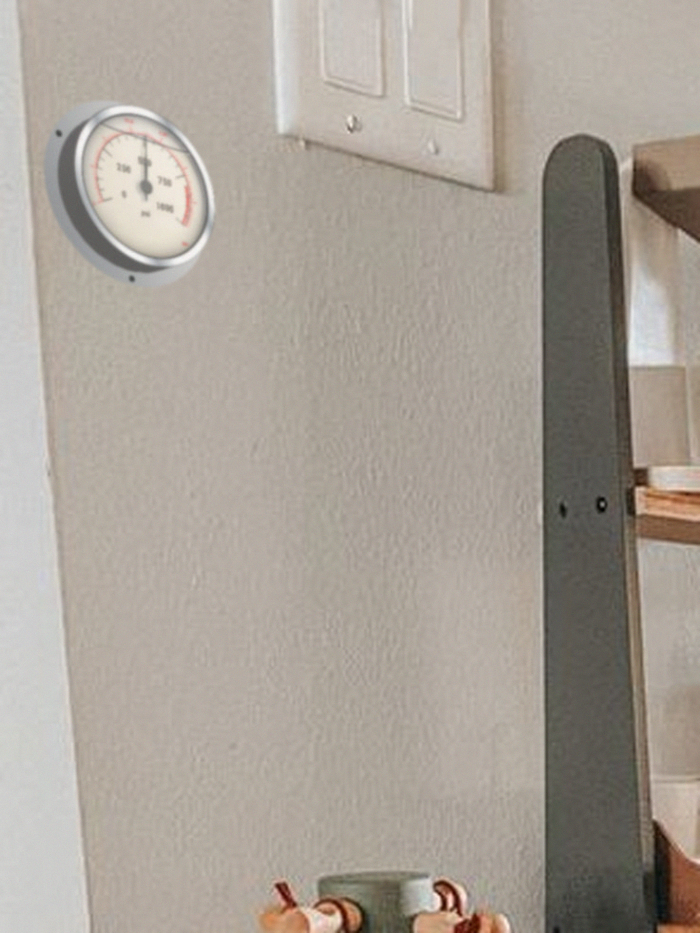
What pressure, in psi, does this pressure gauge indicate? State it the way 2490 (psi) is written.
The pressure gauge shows 500 (psi)
